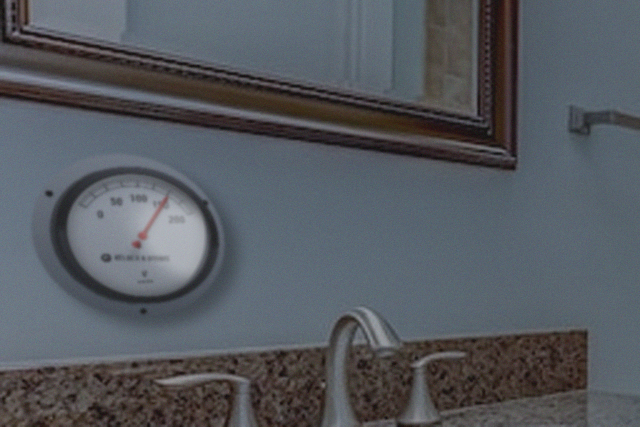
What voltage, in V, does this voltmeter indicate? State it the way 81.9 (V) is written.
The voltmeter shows 150 (V)
